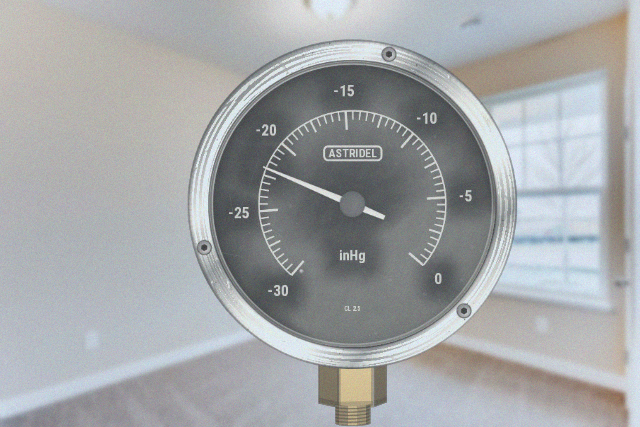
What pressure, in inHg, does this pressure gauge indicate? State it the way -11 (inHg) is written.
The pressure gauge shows -22 (inHg)
